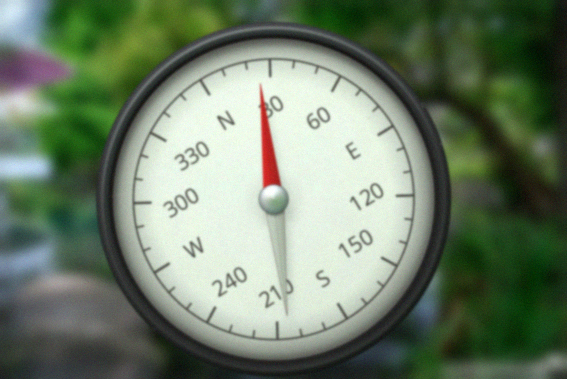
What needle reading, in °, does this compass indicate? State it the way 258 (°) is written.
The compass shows 25 (°)
